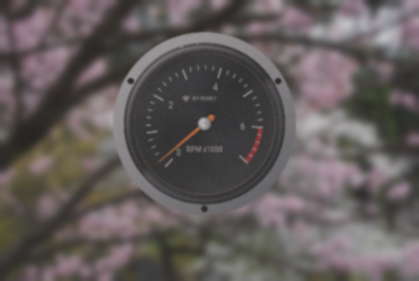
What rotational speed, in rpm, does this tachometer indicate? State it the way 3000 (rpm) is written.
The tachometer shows 200 (rpm)
